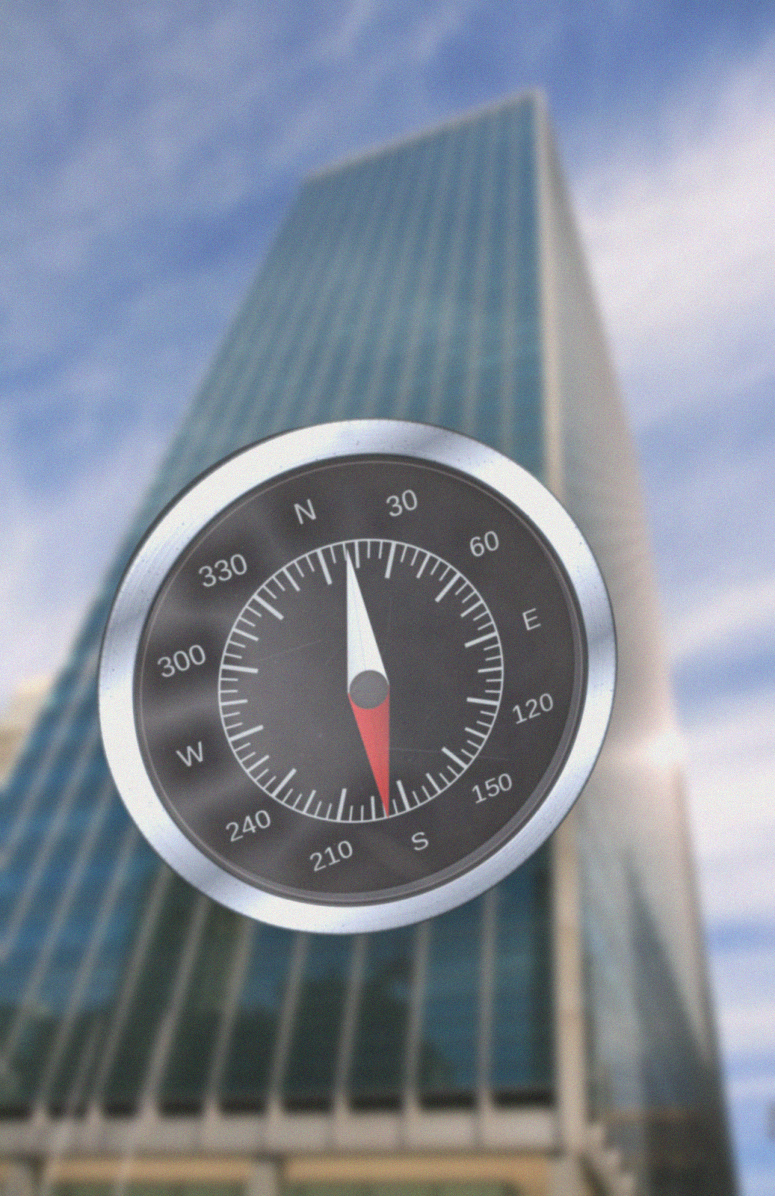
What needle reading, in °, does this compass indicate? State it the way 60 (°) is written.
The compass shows 190 (°)
